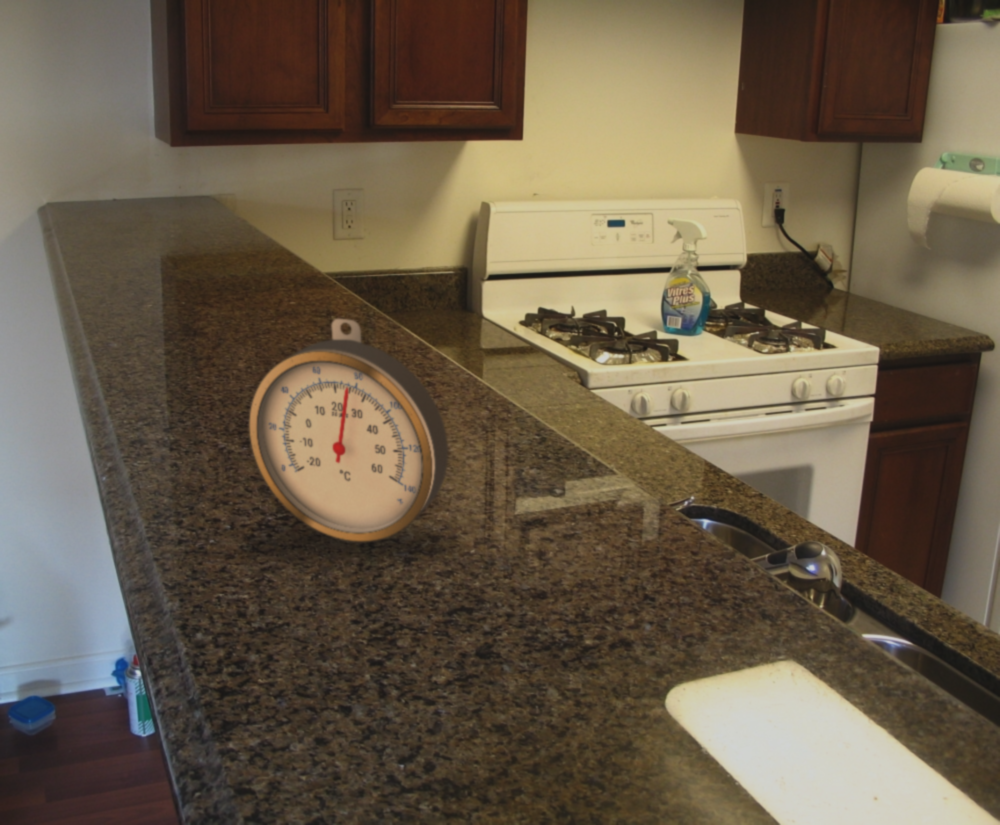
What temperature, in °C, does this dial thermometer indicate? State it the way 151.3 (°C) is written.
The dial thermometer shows 25 (°C)
